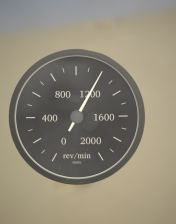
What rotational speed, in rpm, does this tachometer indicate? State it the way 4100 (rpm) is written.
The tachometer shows 1200 (rpm)
